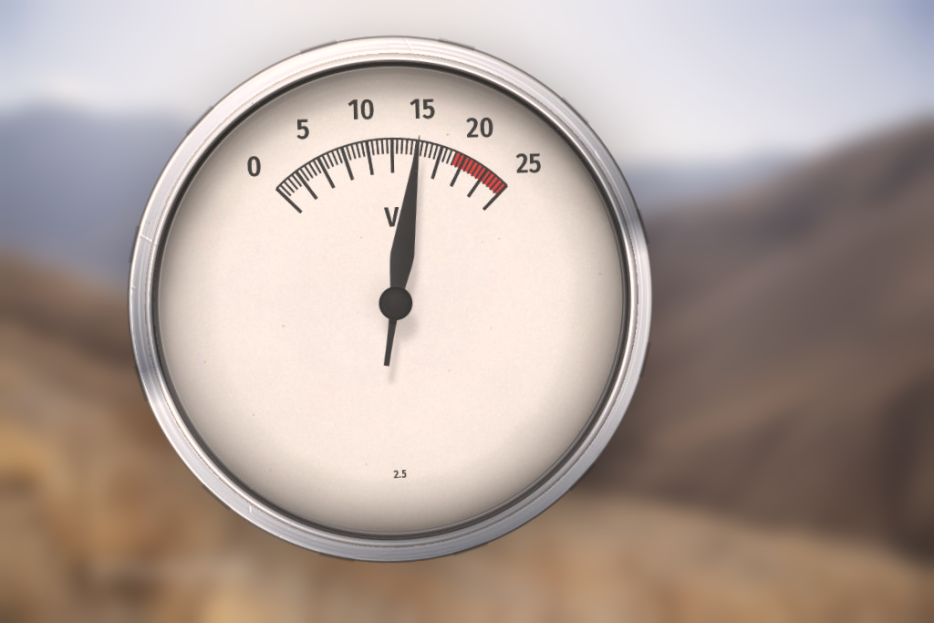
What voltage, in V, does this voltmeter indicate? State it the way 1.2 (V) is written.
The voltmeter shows 15 (V)
